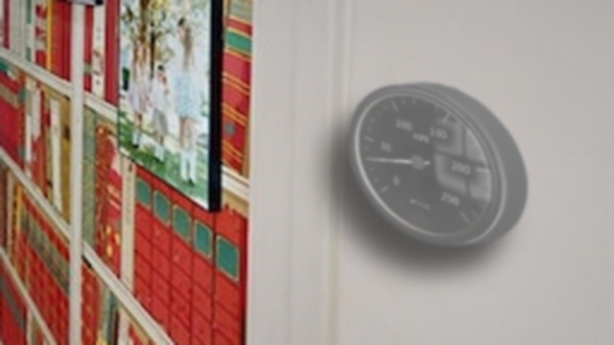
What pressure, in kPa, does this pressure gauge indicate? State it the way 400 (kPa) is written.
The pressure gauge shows 30 (kPa)
